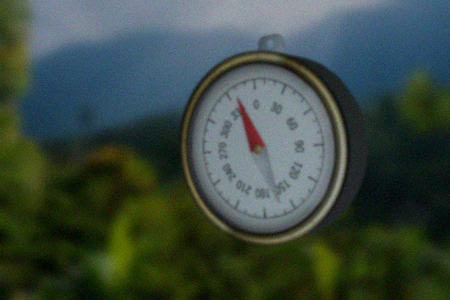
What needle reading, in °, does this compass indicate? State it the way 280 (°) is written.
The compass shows 340 (°)
